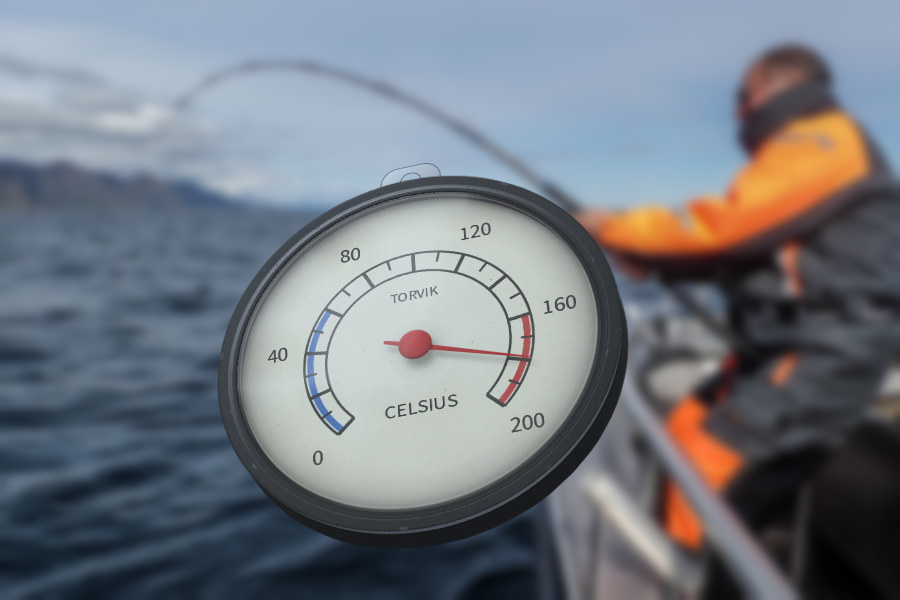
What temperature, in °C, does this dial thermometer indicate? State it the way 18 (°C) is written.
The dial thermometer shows 180 (°C)
